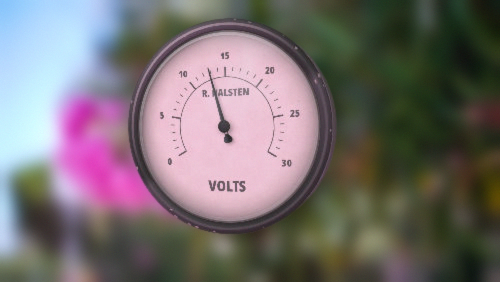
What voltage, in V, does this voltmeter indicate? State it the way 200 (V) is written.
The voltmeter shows 13 (V)
